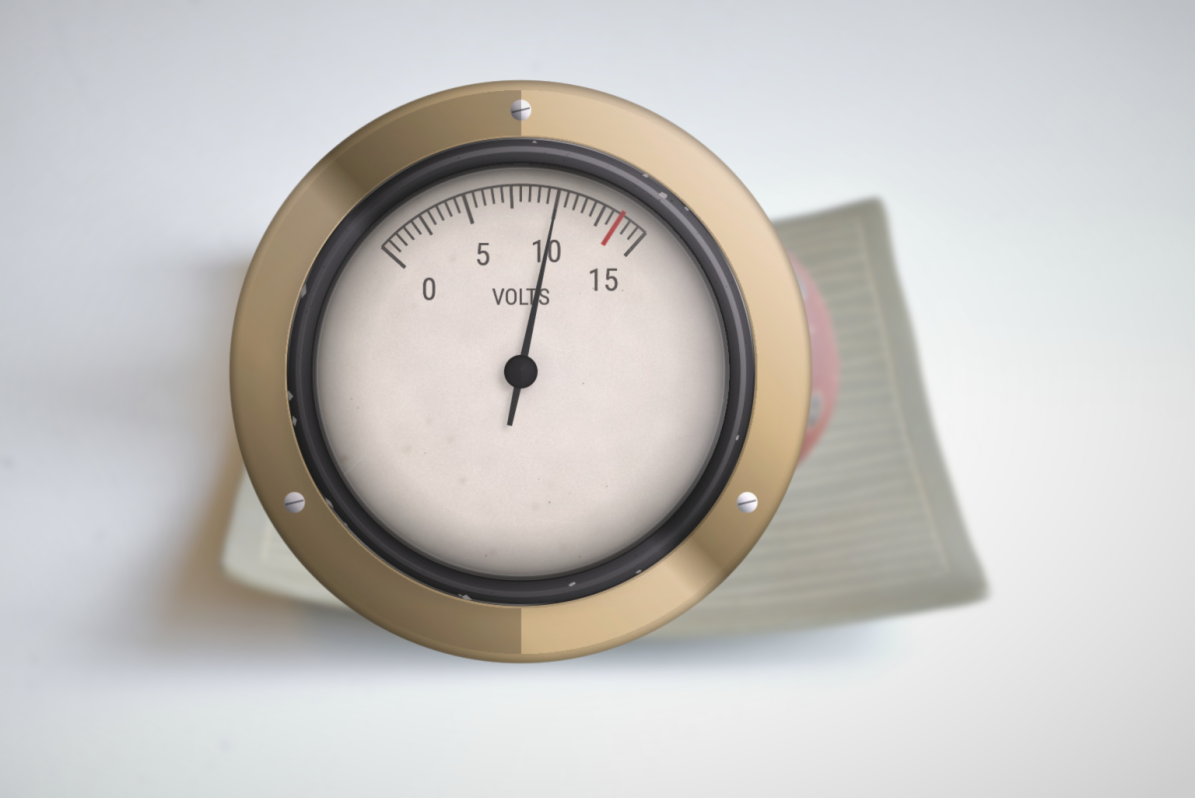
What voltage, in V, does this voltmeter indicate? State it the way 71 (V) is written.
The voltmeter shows 10 (V)
